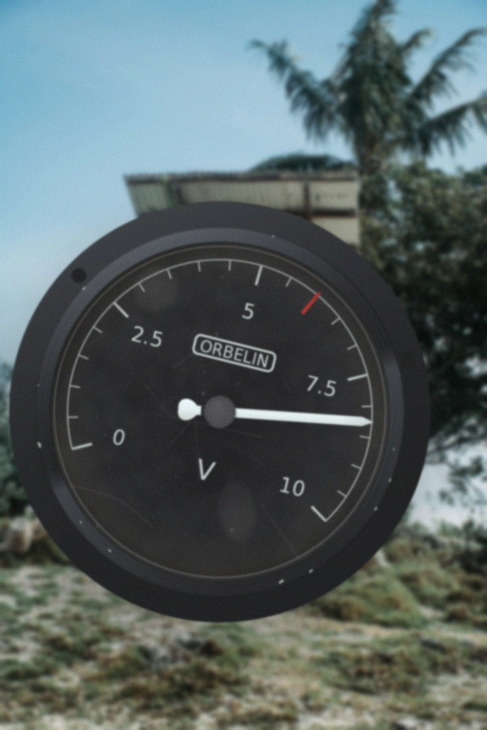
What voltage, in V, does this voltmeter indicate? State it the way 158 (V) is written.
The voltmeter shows 8.25 (V)
